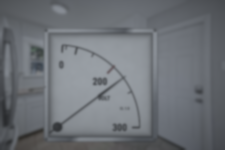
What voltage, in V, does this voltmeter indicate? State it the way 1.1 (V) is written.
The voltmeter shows 225 (V)
